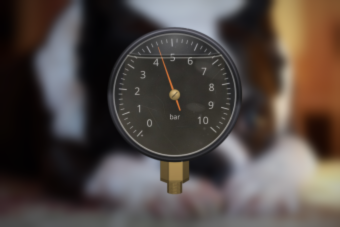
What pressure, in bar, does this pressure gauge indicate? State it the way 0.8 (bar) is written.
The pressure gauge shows 4.4 (bar)
